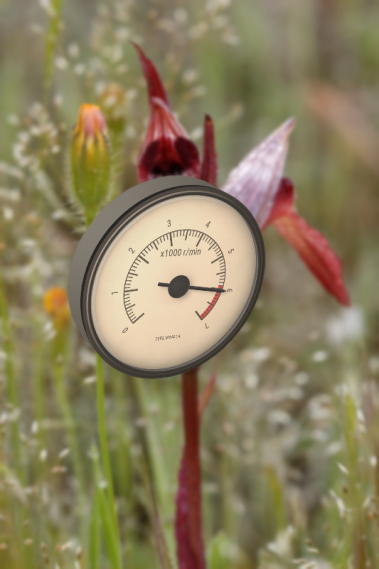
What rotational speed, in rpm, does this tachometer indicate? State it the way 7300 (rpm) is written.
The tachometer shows 6000 (rpm)
